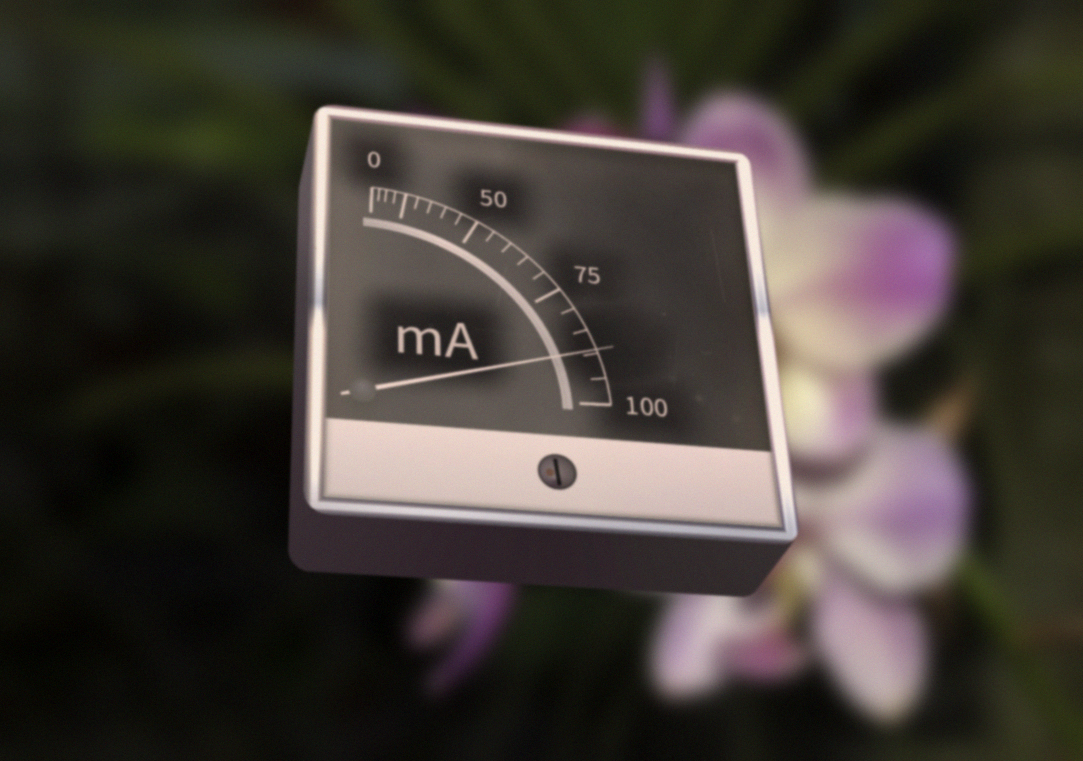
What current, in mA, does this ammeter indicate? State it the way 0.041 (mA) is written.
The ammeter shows 90 (mA)
